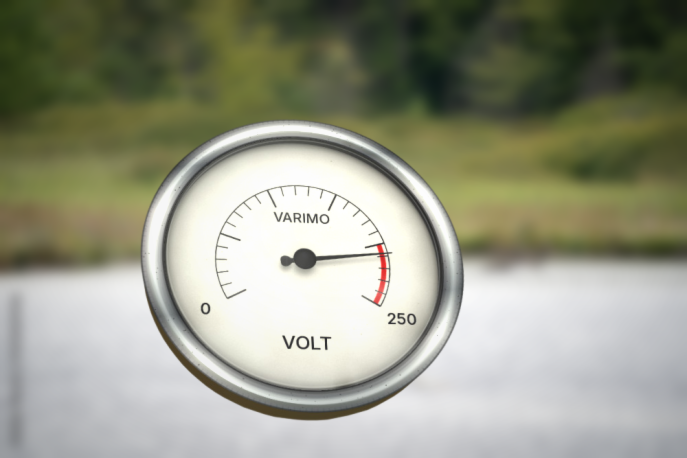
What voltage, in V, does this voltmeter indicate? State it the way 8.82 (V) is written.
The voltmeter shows 210 (V)
